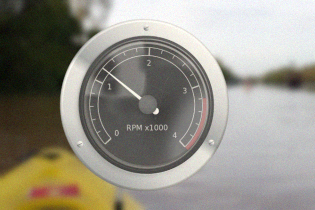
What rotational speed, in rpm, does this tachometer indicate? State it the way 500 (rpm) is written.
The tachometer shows 1200 (rpm)
